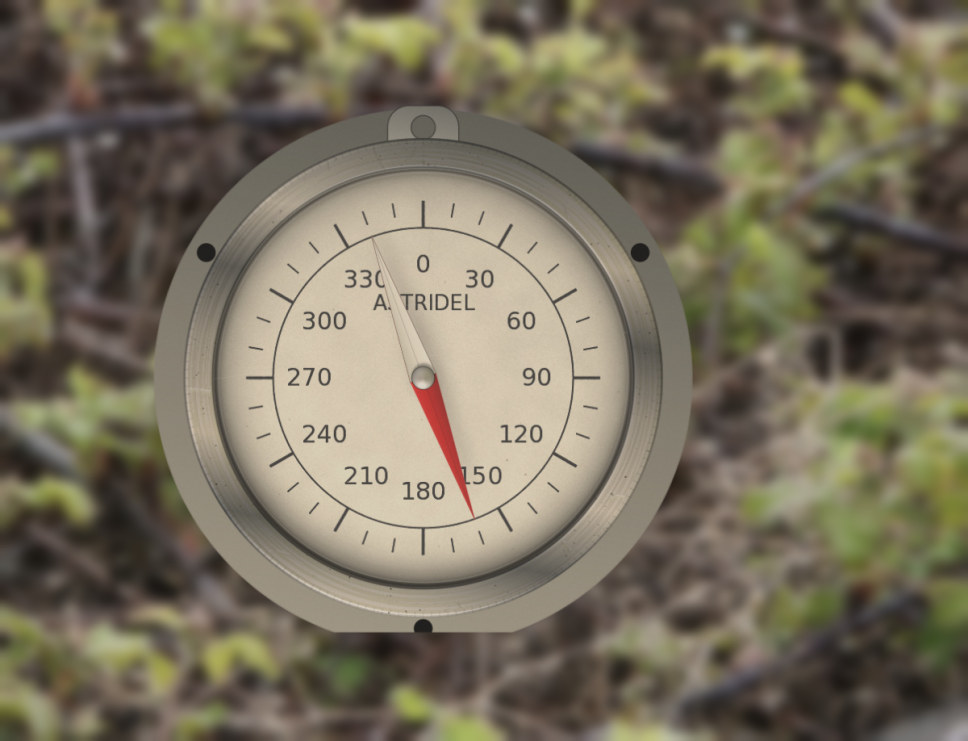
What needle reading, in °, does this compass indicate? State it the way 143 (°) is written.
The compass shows 160 (°)
